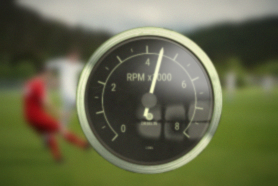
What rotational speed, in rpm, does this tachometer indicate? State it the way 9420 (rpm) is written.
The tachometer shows 4500 (rpm)
